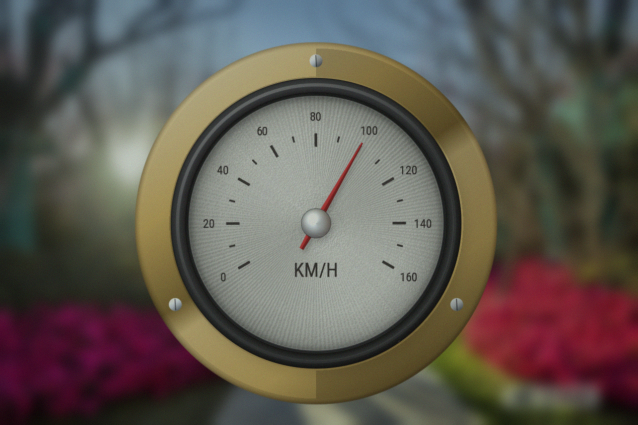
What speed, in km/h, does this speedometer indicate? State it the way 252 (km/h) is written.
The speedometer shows 100 (km/h)
